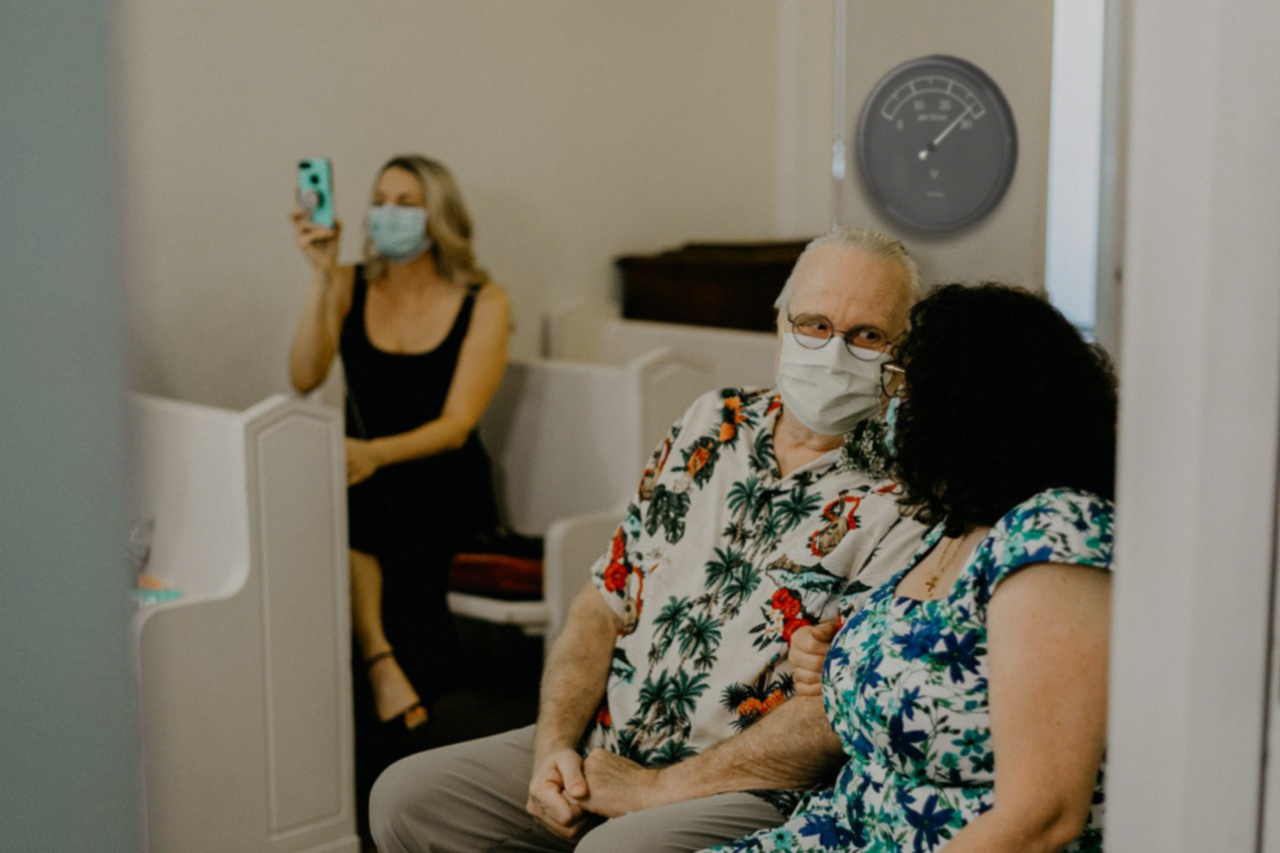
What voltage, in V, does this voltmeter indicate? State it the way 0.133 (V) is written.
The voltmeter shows 27.5 (V)
